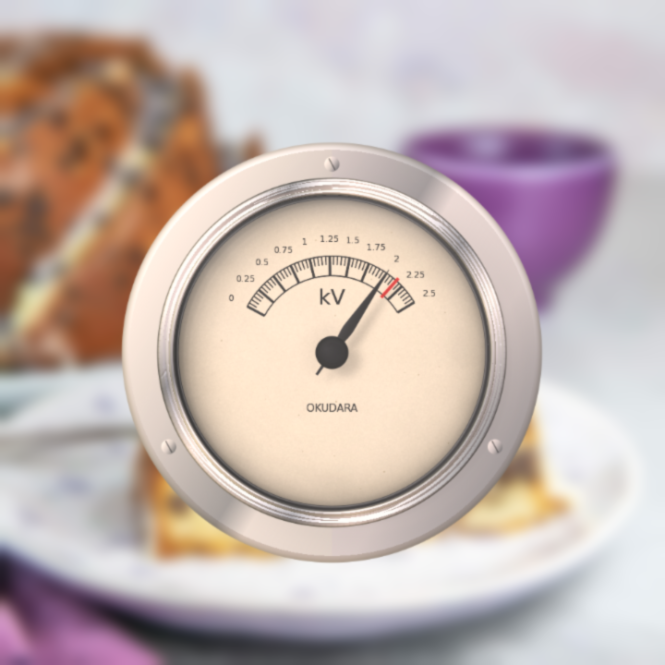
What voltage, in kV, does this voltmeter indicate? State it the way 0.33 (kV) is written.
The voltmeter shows 2 (kV)
